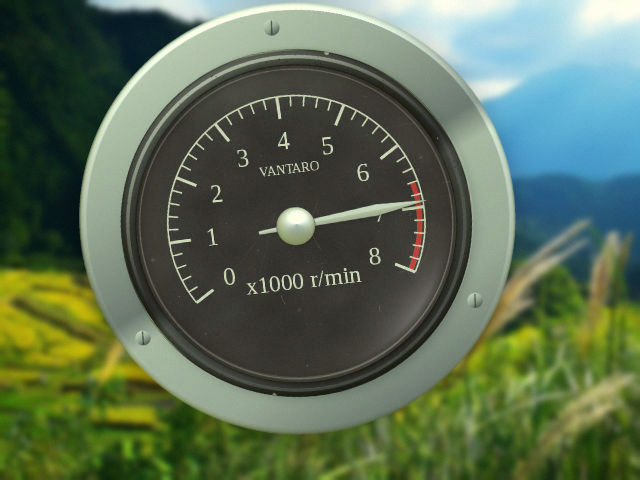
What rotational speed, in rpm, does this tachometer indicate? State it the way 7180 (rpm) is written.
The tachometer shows 6900 (rpm)
